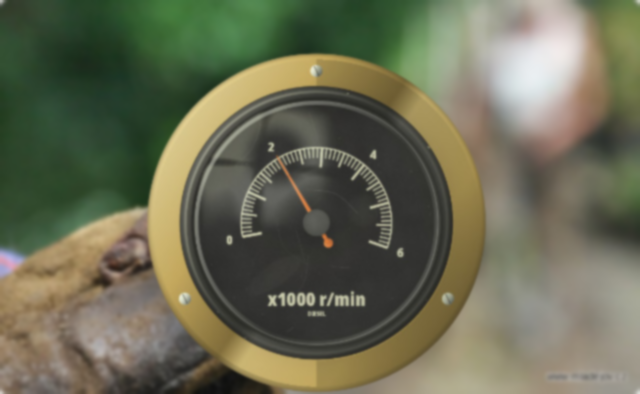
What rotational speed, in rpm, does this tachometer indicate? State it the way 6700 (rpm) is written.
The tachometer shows 2000 (rpm)
